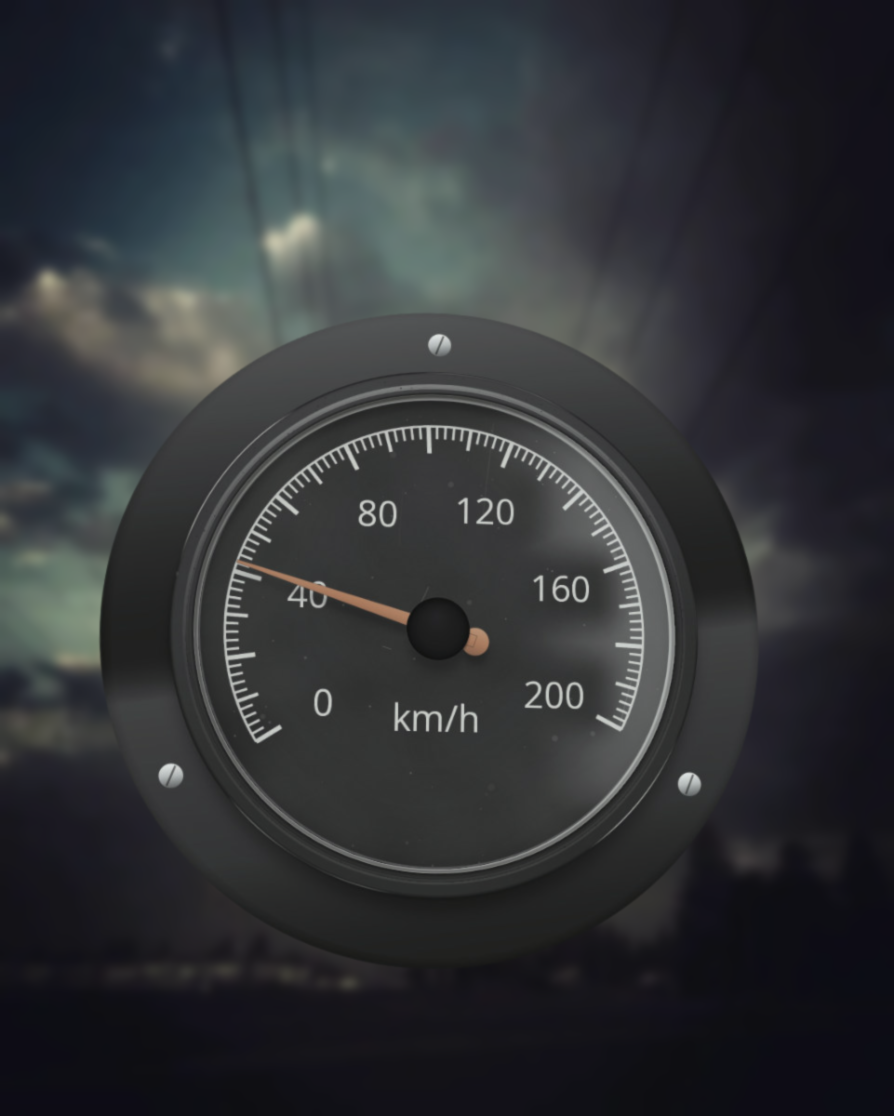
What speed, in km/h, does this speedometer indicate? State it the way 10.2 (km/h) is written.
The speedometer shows 42 (km/h)
